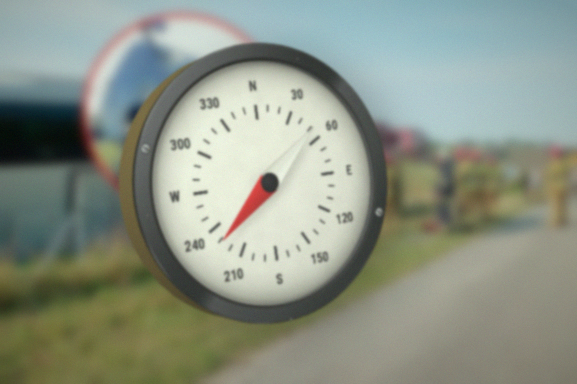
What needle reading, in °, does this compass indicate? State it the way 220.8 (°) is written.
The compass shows 230 (°)
